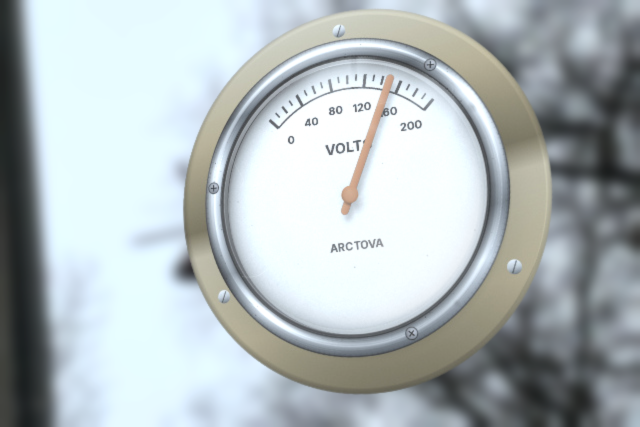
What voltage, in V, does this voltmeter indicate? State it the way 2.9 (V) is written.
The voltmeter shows 150 (V)
